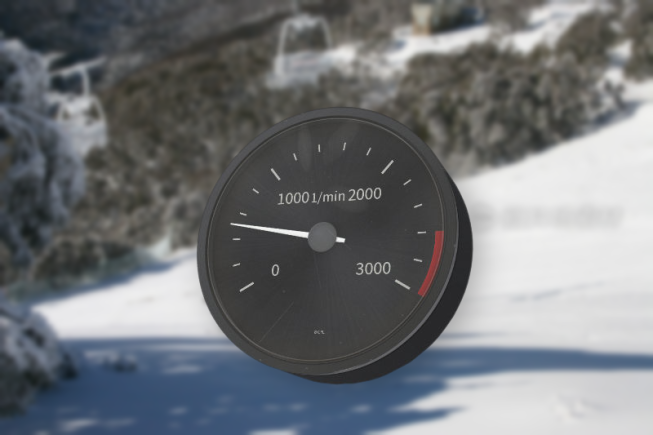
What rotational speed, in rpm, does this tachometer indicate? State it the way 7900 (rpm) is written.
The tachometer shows 500 (rpm)
